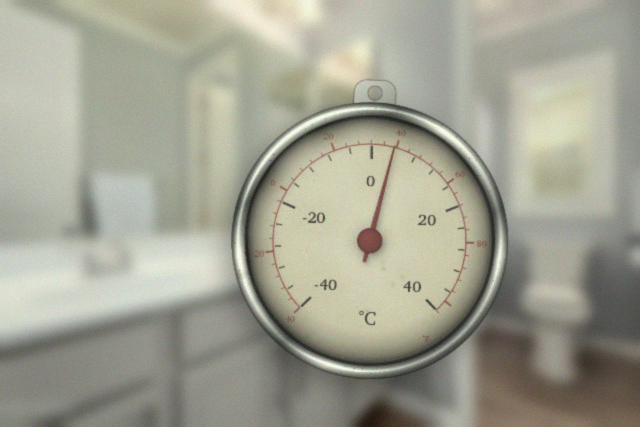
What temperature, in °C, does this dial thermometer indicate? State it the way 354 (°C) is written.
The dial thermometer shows 4 (°C)
